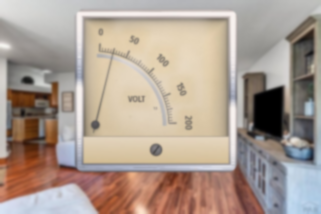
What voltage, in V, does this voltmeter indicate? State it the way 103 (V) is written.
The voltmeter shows 25 (V)
